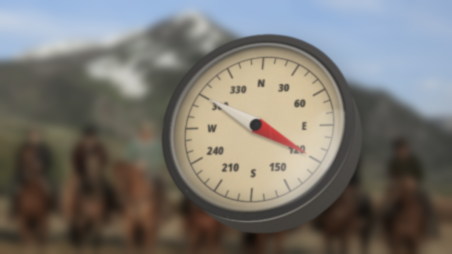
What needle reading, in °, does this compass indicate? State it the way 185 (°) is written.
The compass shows 120 (°)
